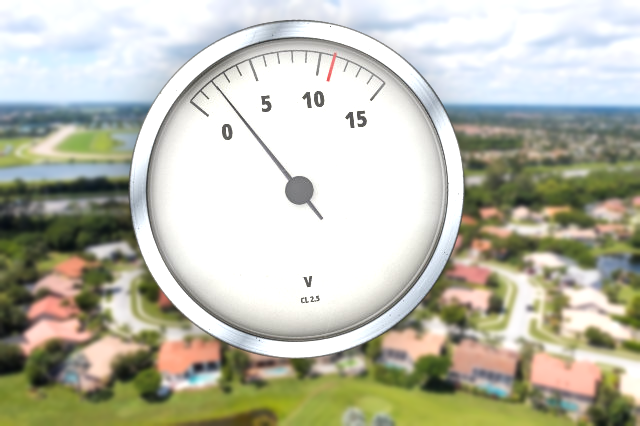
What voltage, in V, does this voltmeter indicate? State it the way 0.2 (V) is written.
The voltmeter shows 2 (V)
